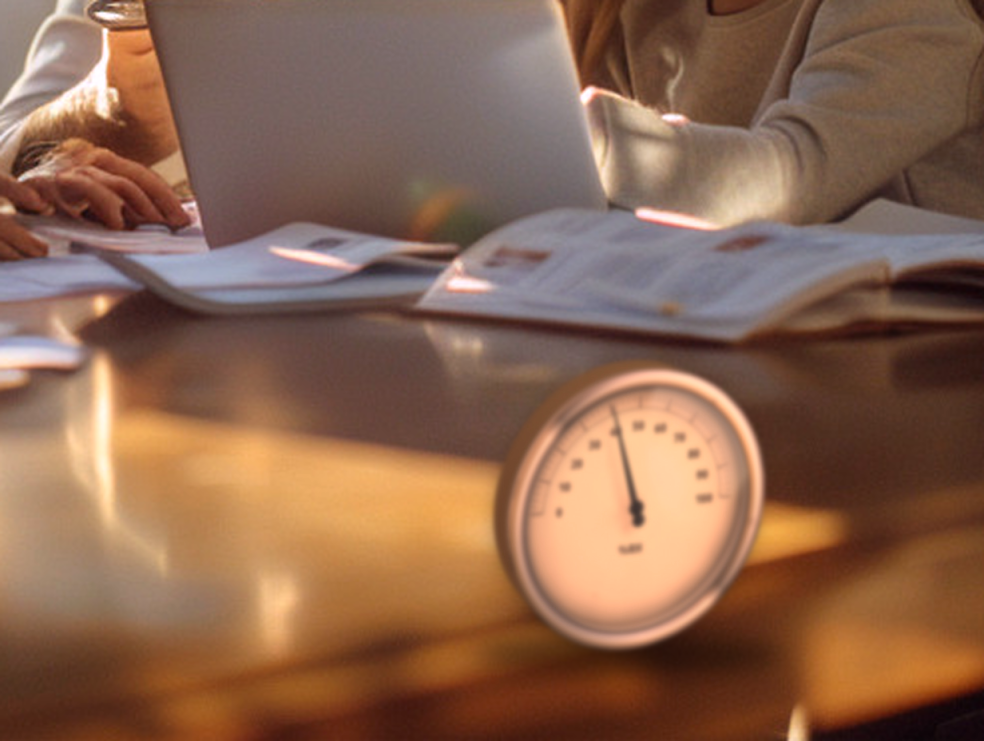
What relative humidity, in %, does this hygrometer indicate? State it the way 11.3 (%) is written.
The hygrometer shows 40 (%)
